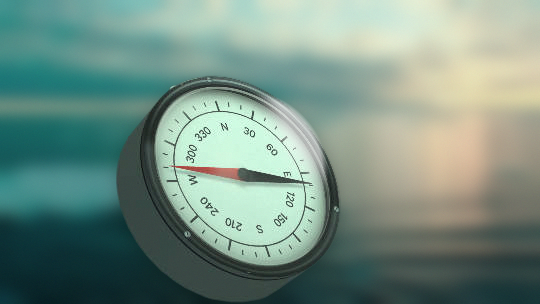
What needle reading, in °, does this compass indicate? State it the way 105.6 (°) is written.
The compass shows 280 (°)
